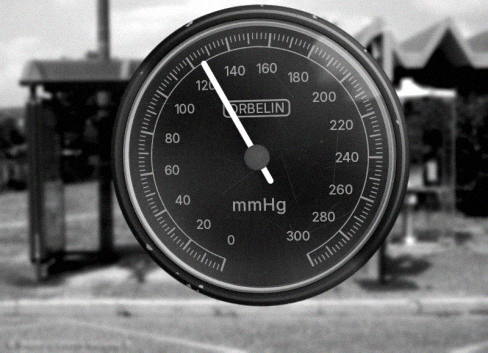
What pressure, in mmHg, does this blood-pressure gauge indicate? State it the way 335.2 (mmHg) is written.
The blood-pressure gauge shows 126 (mmHg)
